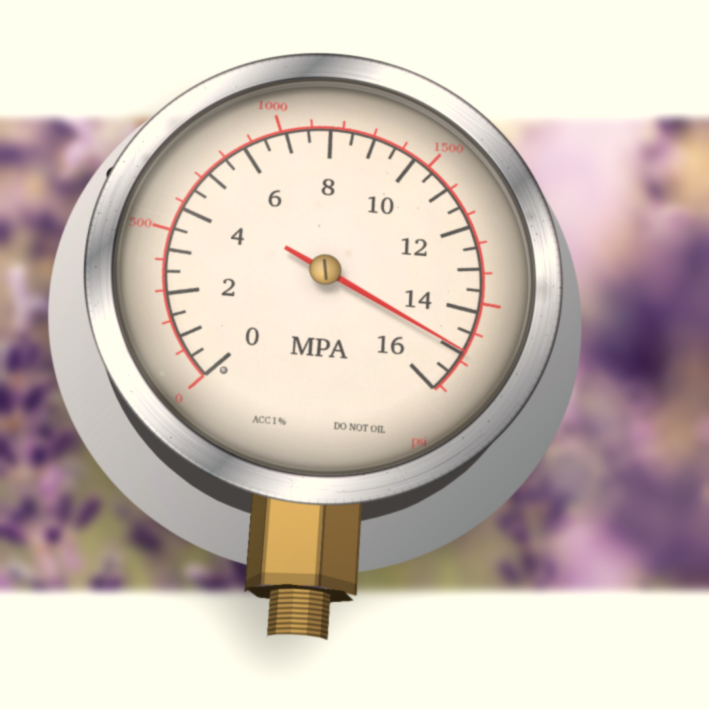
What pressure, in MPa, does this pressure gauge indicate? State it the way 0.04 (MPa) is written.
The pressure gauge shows 15 (MPa)
